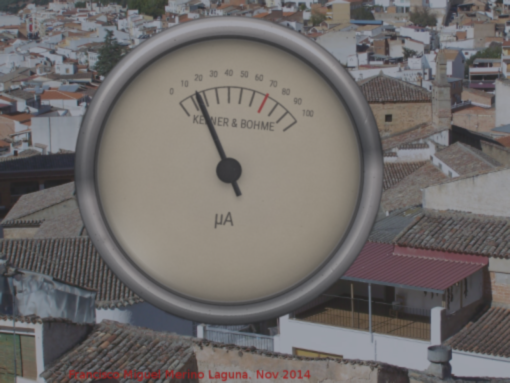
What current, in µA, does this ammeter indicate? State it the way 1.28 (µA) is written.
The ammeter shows 15 (µA)
